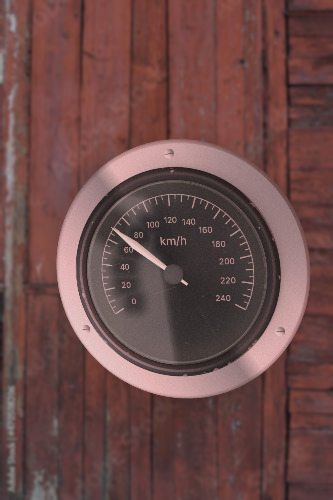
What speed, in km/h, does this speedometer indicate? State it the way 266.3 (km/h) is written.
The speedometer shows 70 (km/h)
